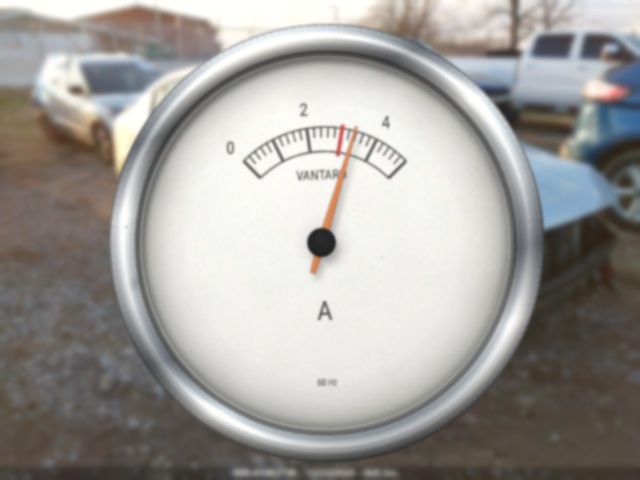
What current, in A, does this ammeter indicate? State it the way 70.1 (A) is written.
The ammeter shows 3.4 (A)
